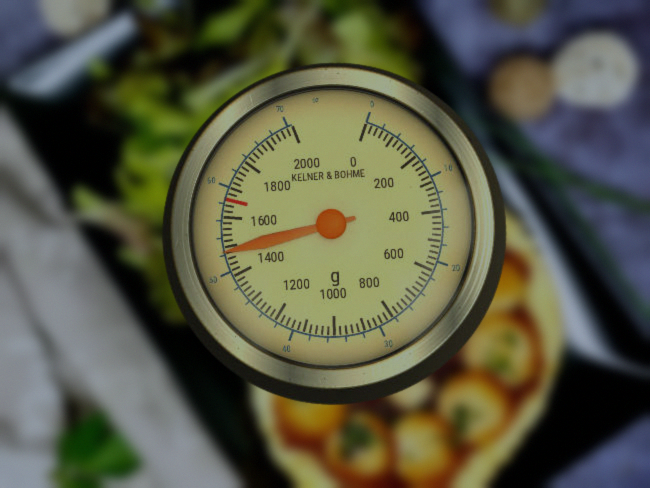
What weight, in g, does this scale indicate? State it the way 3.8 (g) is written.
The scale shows 1480 (g)
